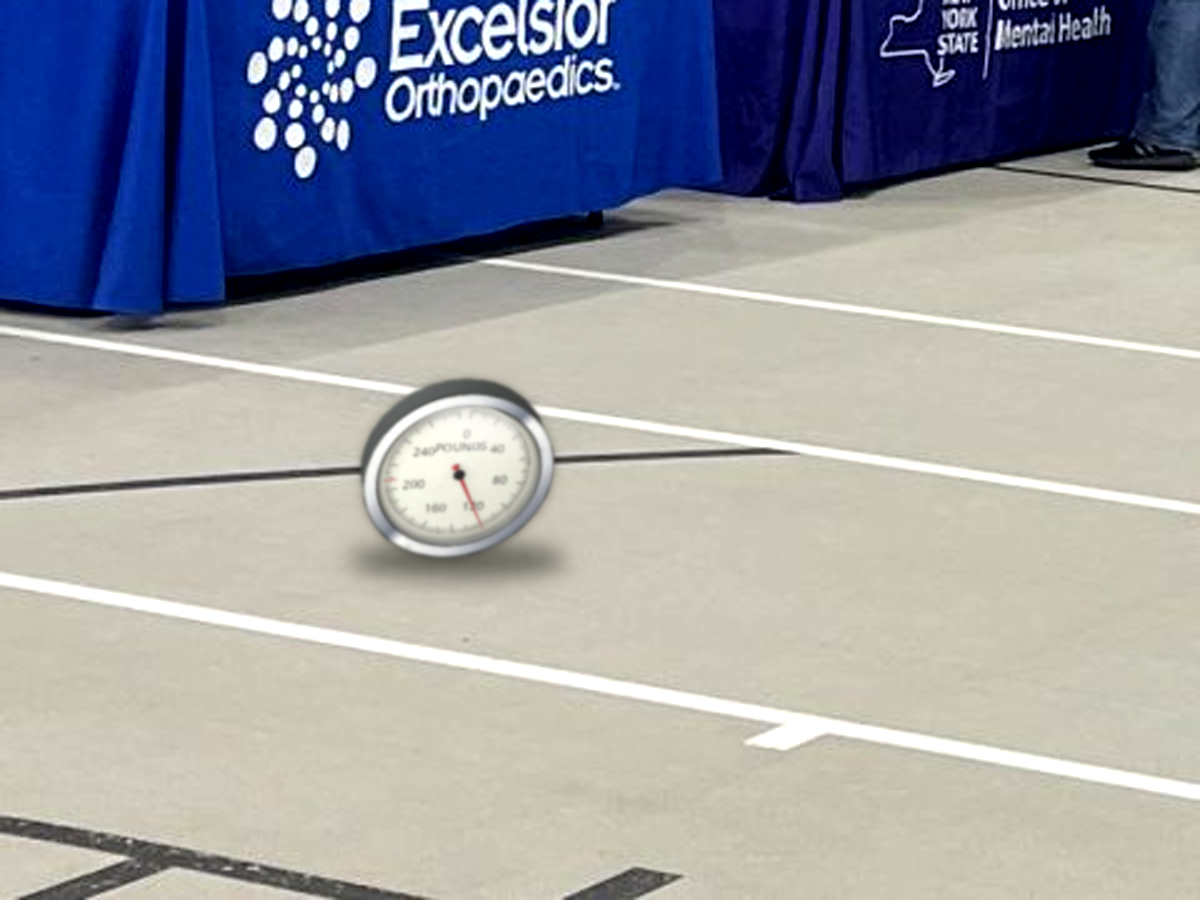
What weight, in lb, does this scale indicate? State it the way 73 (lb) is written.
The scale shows 120 (lb)
